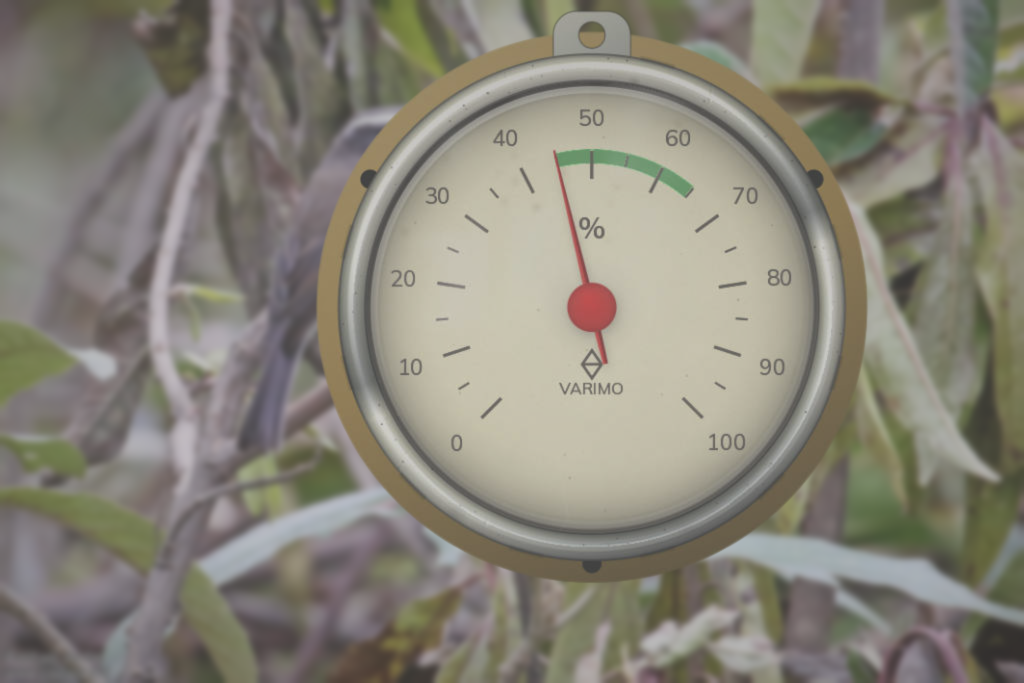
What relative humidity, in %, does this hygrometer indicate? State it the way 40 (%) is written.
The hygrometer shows 45 (%)
